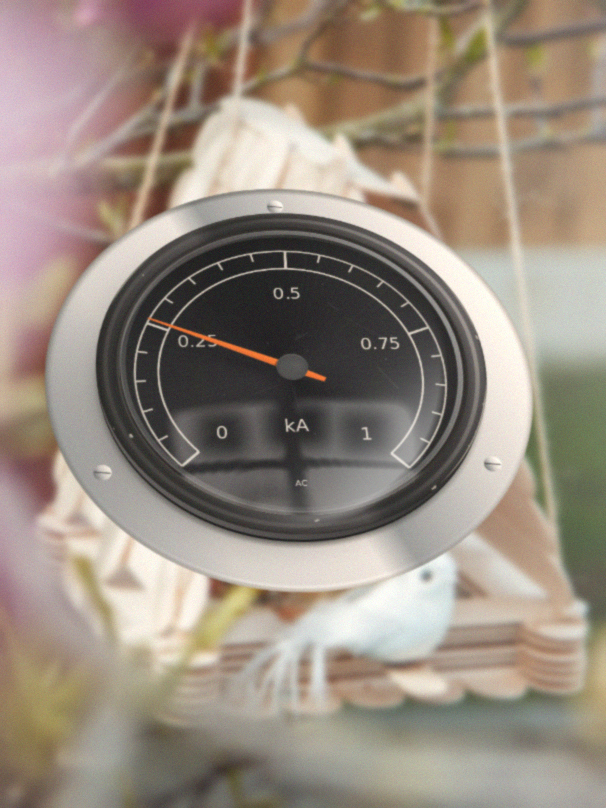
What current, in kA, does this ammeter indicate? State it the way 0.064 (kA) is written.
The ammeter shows 0.25 (kA)
